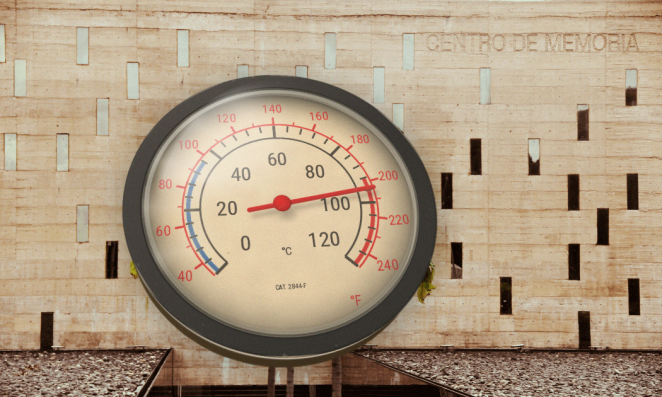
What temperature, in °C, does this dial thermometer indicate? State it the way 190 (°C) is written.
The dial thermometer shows 96 (°C)
